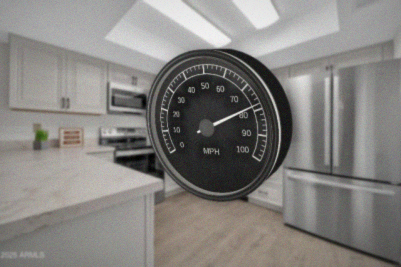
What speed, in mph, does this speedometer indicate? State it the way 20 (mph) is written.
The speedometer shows 78 (mph)
